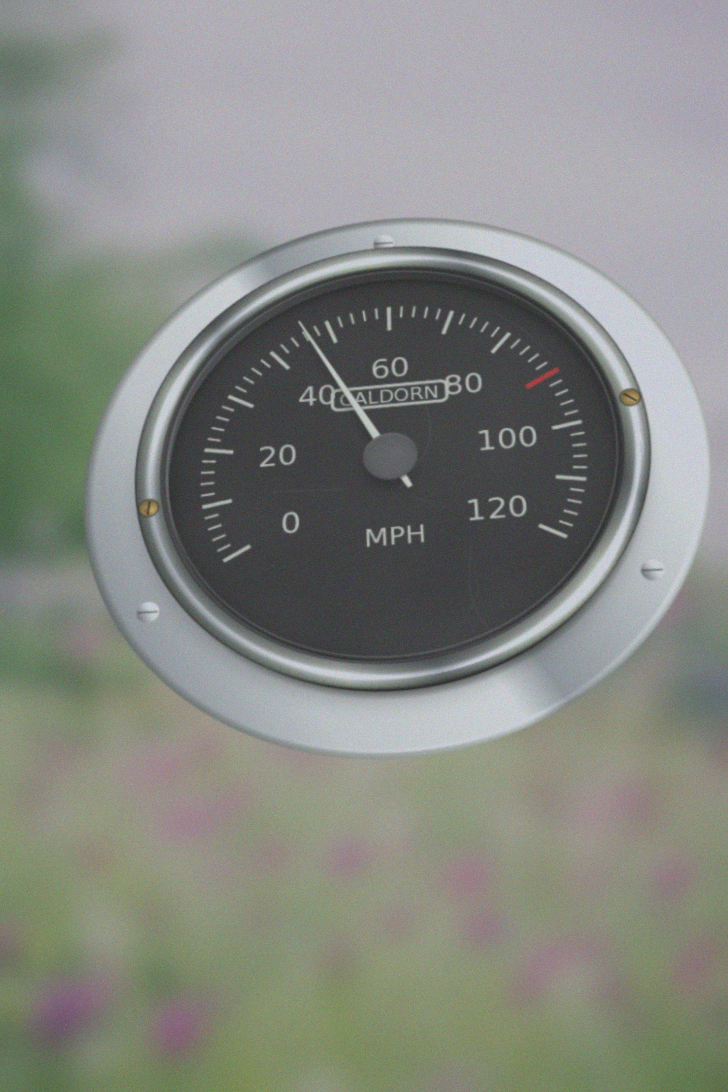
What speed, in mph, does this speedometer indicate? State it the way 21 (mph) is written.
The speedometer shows 46 (mph)
